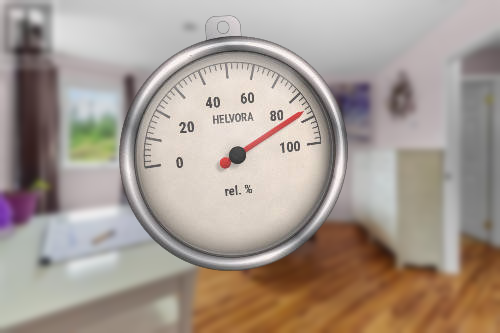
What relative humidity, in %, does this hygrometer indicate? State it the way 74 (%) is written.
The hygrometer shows 86 (%)
